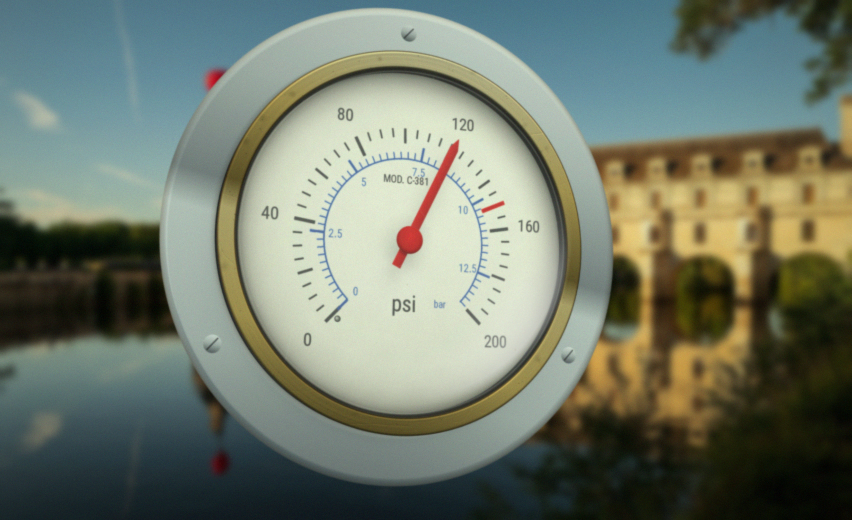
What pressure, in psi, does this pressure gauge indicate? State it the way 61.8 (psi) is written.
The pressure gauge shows 120 (psi)
